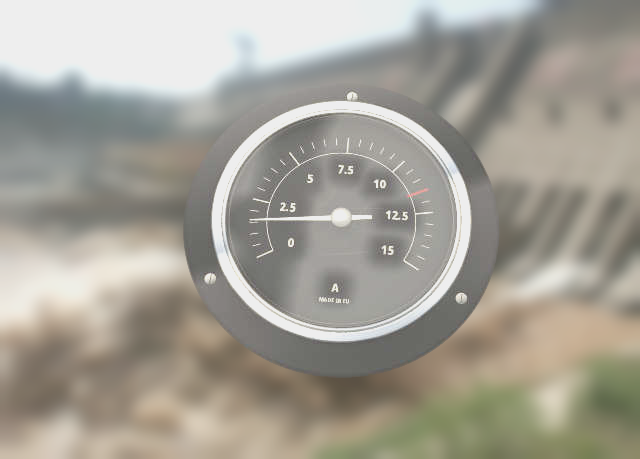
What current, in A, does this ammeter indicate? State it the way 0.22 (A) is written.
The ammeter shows 1.5 (A)
